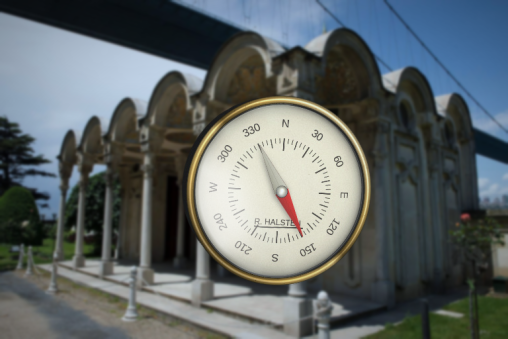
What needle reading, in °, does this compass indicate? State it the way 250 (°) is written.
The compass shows 150 (°)
